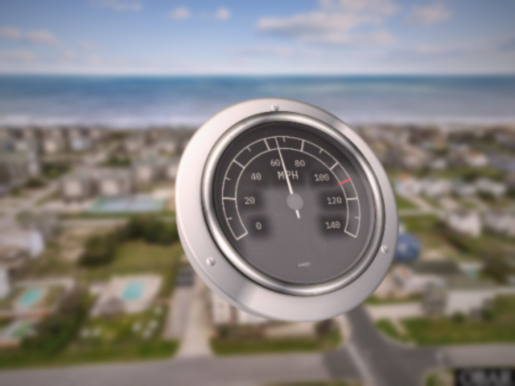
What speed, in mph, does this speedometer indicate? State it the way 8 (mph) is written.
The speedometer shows 65 (mph)
